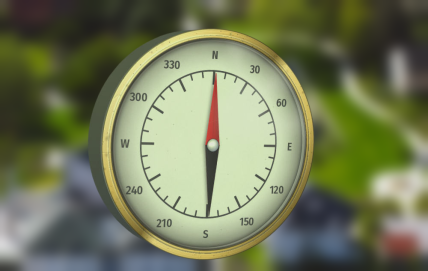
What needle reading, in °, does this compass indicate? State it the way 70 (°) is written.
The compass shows 0 (°)
